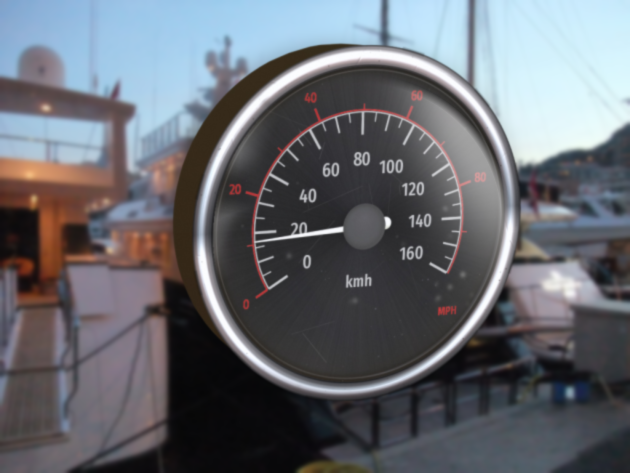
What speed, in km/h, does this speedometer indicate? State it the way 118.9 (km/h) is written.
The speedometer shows 17.5 (km/h)
